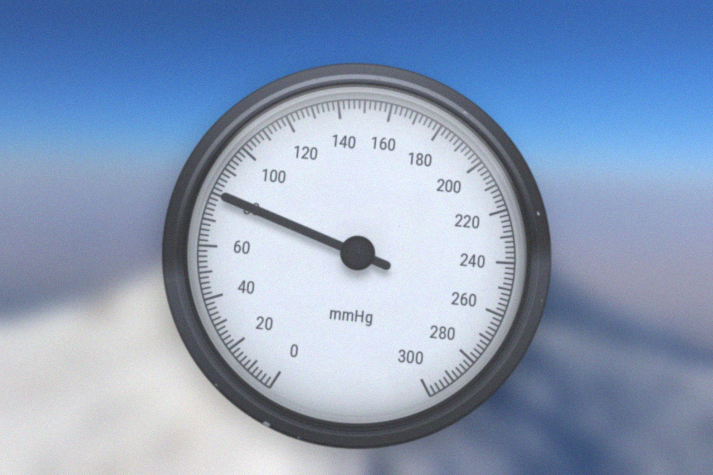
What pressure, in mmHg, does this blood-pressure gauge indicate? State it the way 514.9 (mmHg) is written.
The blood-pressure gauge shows 80 (mmHg)
